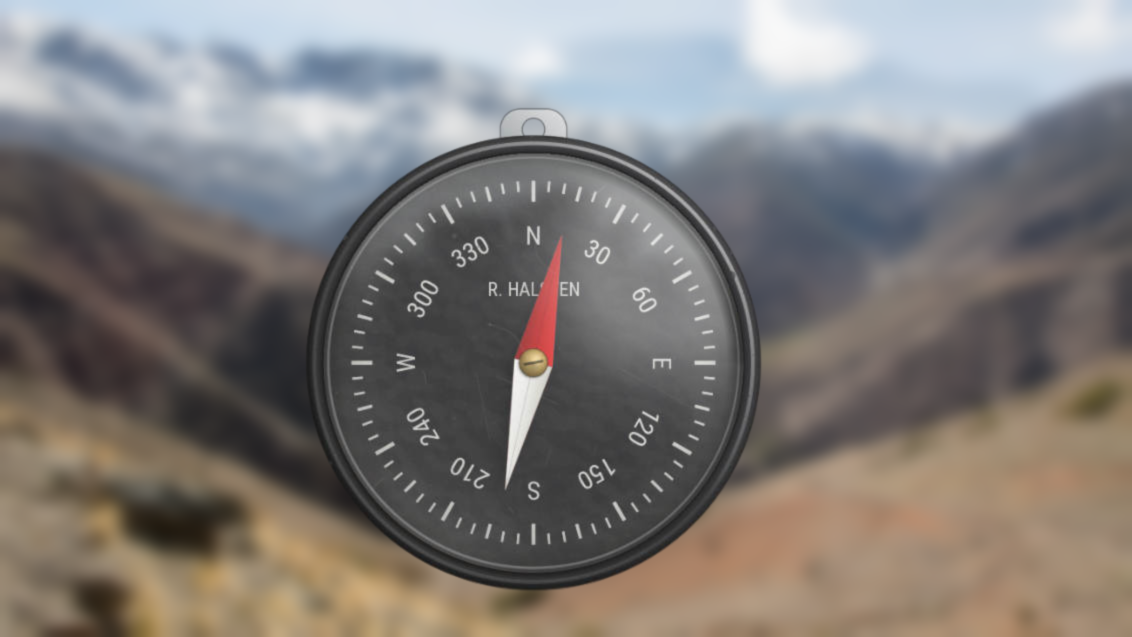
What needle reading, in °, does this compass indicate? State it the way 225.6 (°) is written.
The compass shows 12.5 (°)
